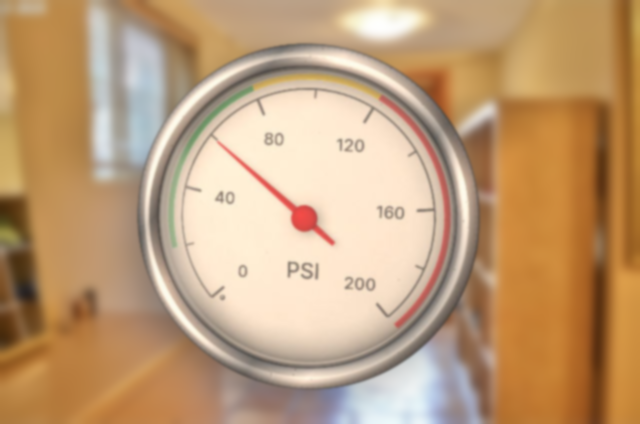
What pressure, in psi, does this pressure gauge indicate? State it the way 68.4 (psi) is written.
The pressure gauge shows 60 (psi)
